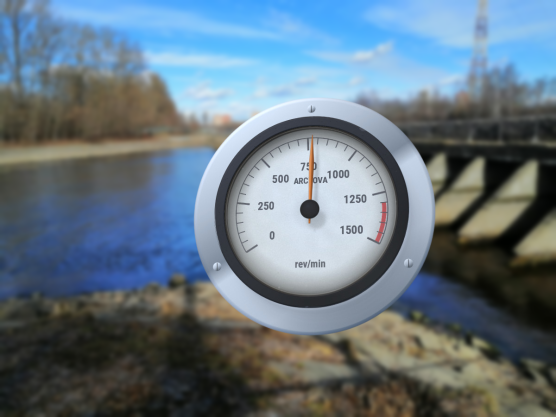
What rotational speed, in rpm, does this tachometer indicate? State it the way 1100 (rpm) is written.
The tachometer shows 775 (rpm)
